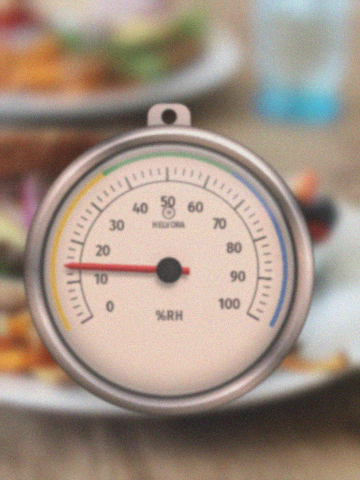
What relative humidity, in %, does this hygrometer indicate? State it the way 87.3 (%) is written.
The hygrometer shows 14 (%)
